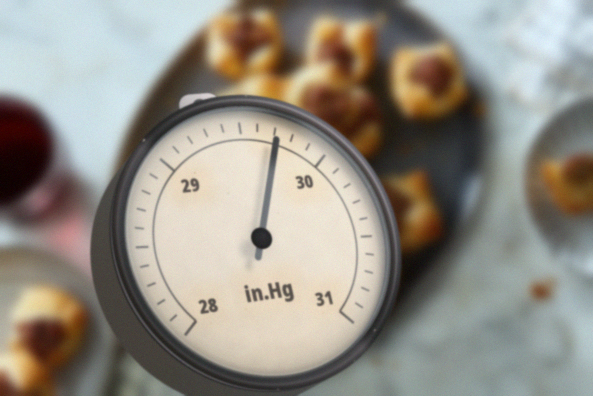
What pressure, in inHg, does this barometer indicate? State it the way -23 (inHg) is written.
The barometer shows 29.7 (inHg)
